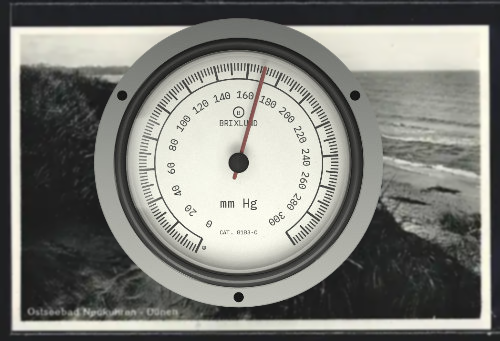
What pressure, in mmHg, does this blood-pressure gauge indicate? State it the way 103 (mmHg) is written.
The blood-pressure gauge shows 170 (mmHg)
